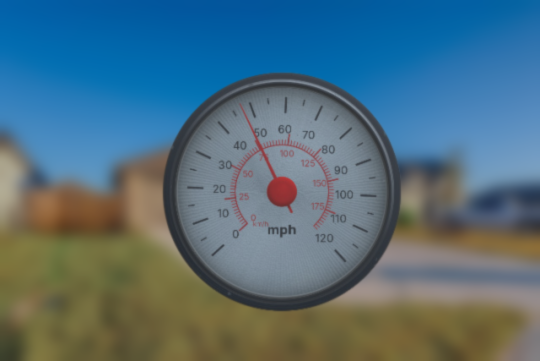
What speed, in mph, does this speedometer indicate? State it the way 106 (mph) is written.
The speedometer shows 47.5 (mph)
